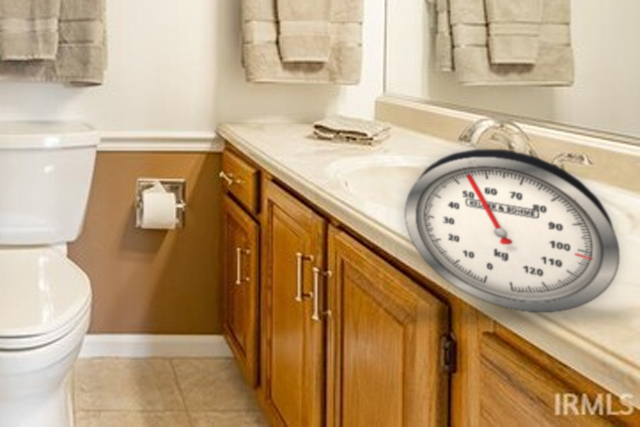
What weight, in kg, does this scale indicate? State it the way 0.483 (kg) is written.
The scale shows 55 (kg)
